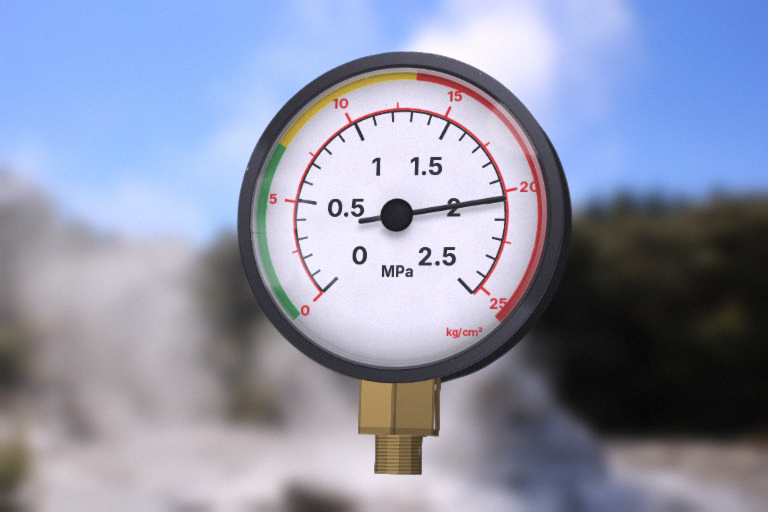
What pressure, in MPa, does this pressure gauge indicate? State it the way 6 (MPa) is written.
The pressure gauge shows 2 (MPa)
